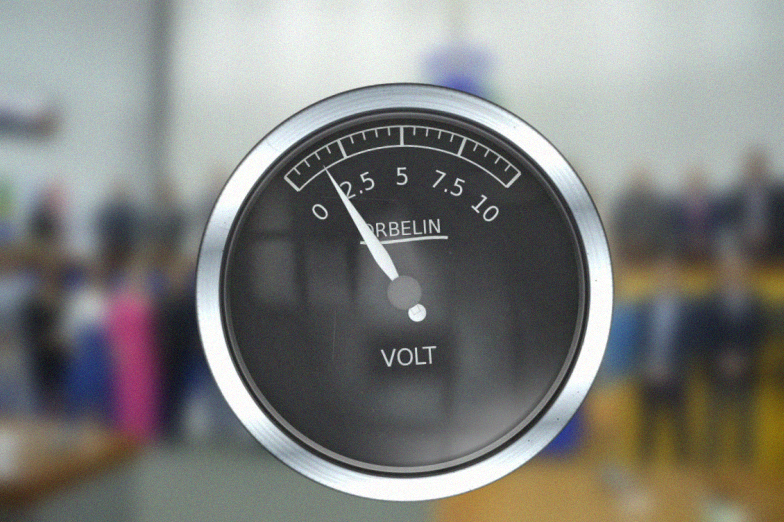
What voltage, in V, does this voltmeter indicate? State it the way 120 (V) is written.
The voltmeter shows 1.5 (V)
